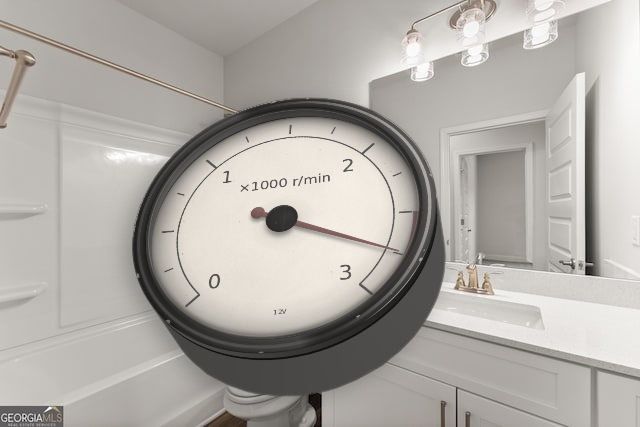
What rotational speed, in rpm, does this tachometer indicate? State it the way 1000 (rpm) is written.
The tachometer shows 2750 (rpm)
